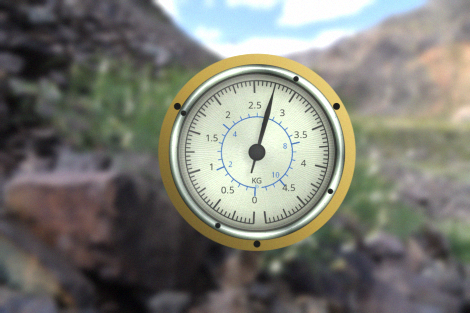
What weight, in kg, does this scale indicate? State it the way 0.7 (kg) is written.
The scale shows 2.75 (kg)
